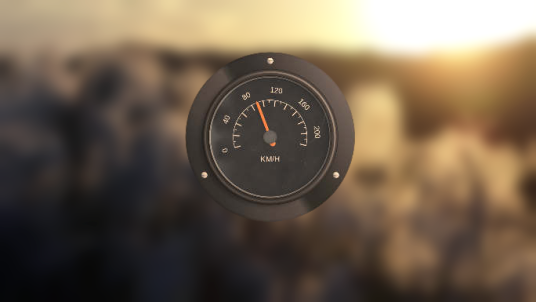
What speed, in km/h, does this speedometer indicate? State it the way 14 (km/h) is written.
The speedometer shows 90 (km/h)
